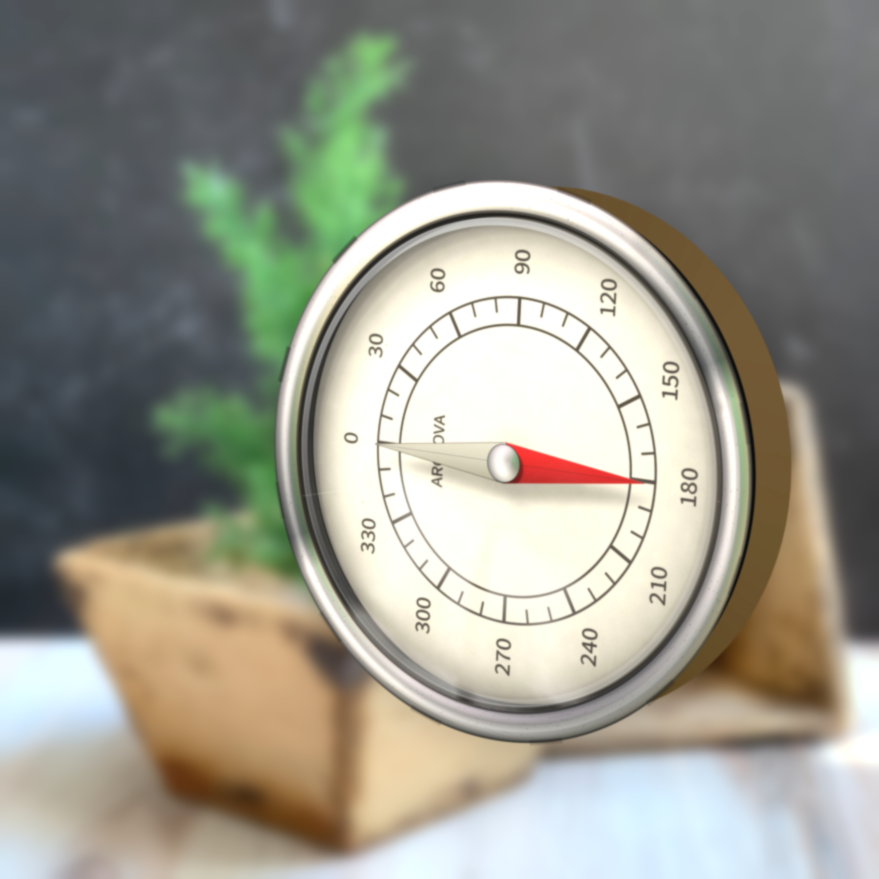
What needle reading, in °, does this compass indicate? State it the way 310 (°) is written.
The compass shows 180 (°)
